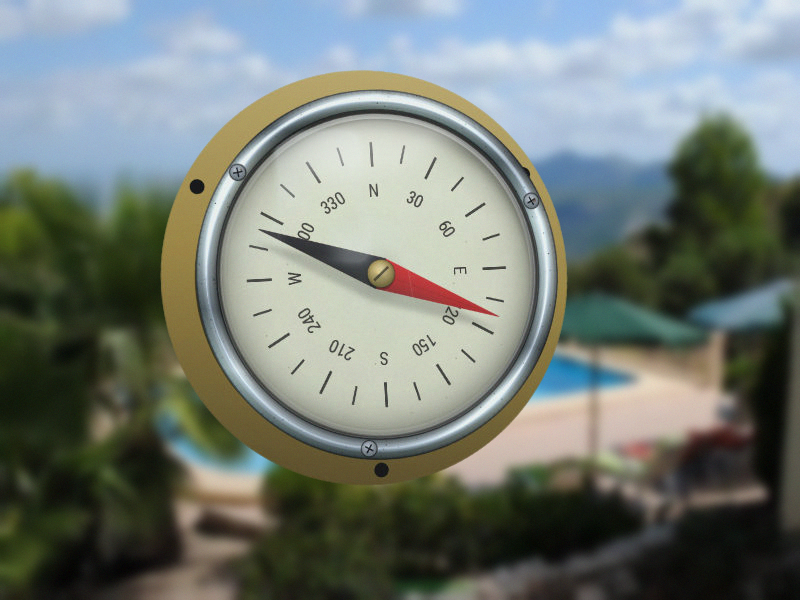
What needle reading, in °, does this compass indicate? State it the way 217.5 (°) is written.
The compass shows 112.5 (°)
